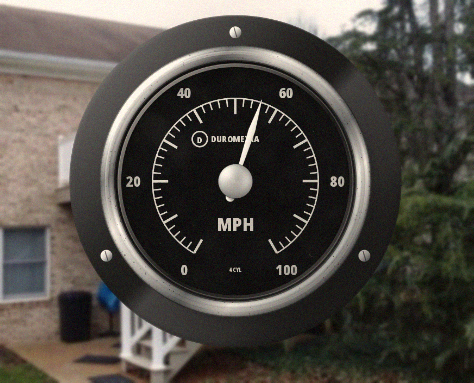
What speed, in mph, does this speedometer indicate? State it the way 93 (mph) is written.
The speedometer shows 56 (mph)
